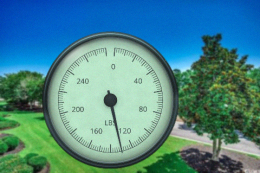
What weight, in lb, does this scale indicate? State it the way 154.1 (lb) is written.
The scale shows 130 (lb)
